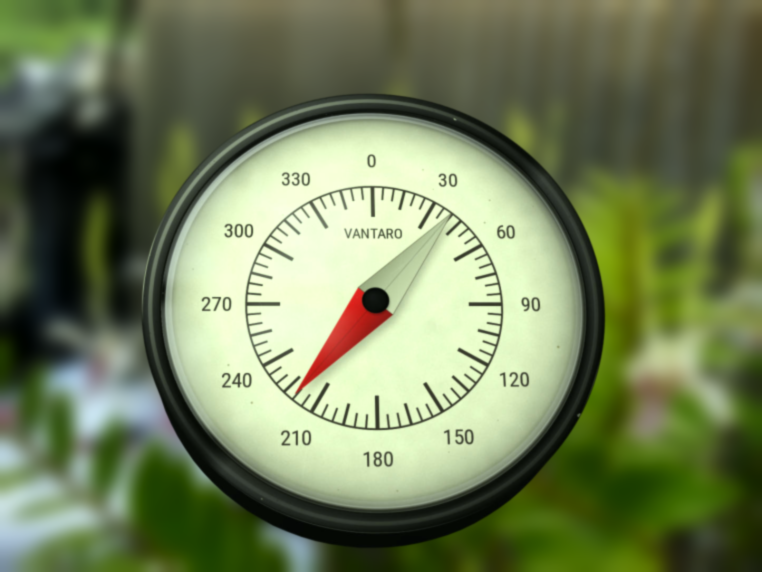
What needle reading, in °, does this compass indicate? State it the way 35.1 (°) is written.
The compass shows 220 (°)
